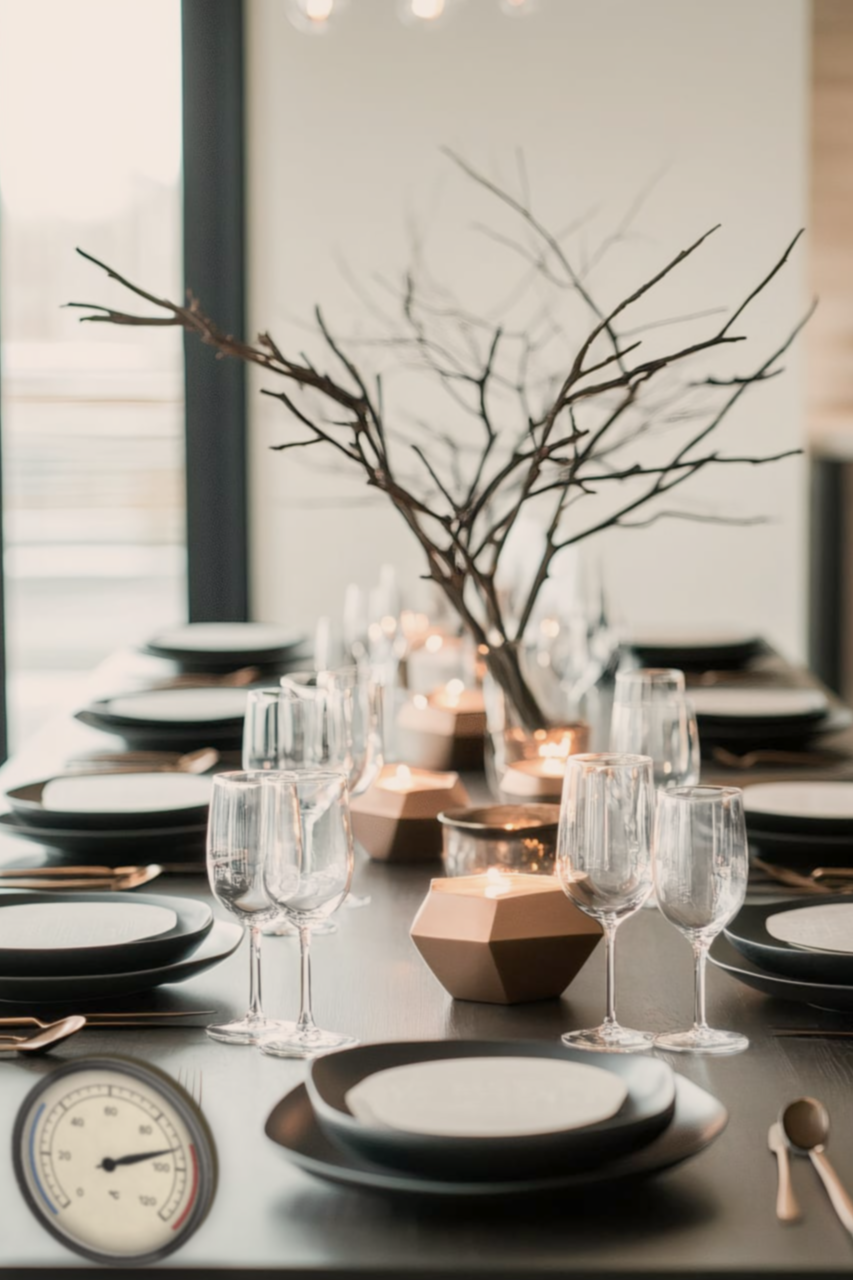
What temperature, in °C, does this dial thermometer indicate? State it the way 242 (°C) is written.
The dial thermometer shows 92 (°C)
